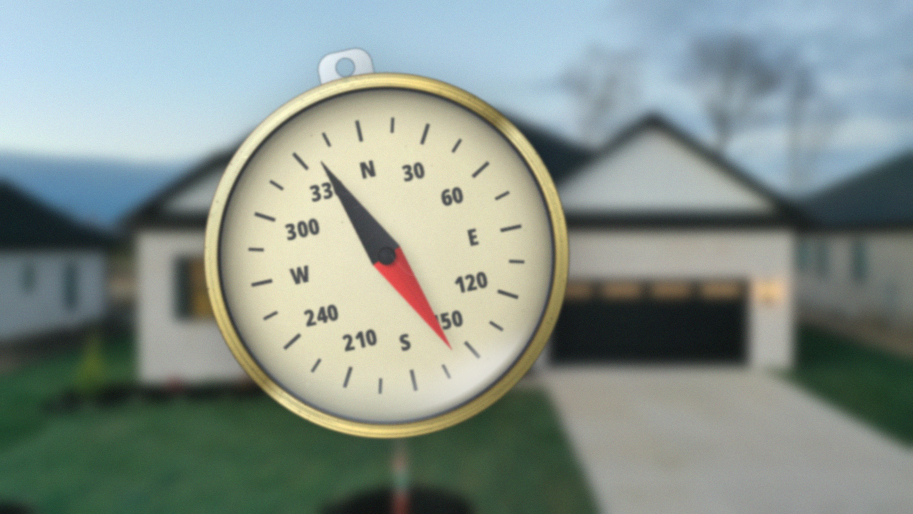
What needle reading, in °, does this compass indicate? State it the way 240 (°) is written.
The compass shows 157.5 (°)
